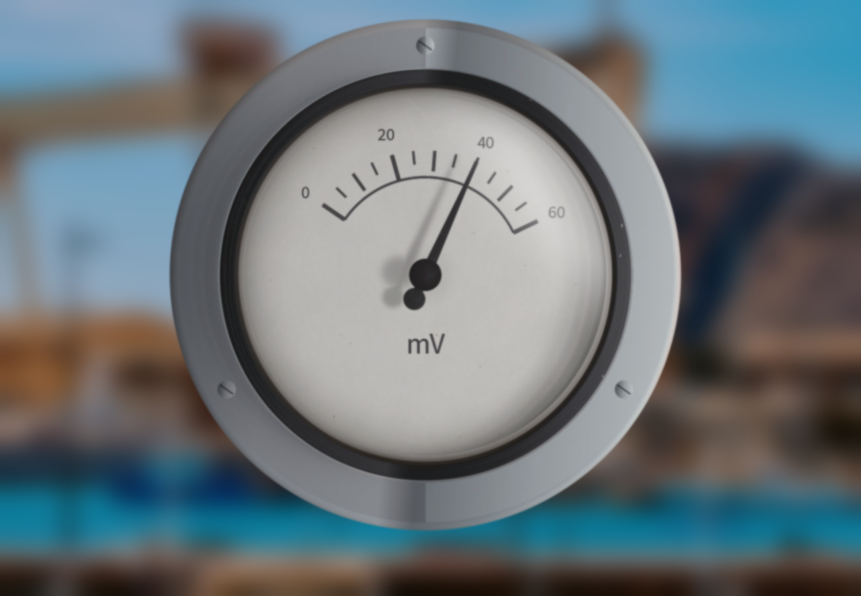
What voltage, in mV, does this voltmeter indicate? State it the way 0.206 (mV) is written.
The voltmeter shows 40 (mV)
